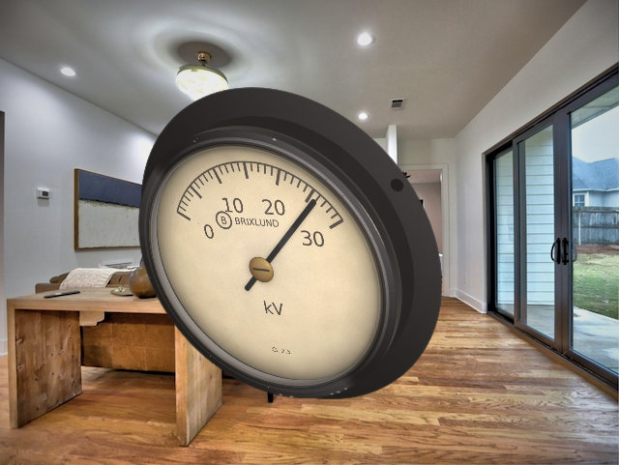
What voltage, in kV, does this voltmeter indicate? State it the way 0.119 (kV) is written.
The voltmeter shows 26 (kV)
